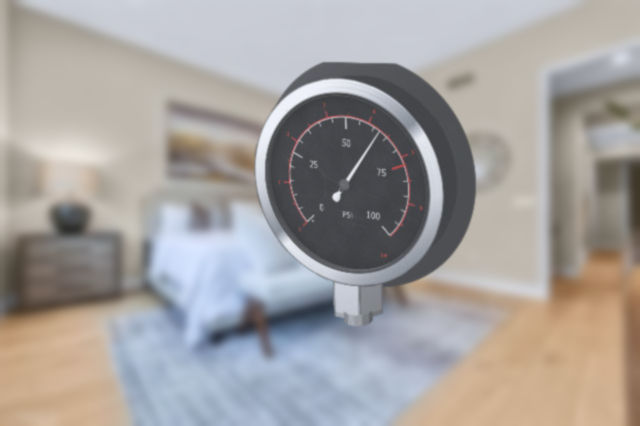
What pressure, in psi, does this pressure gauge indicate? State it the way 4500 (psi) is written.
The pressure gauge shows 62.5 (psi)
